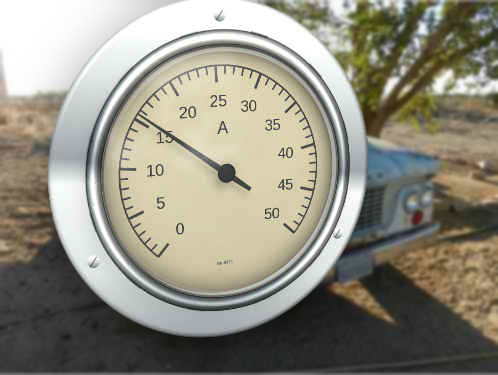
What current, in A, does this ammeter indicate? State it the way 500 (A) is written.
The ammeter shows 15.5 (A)
